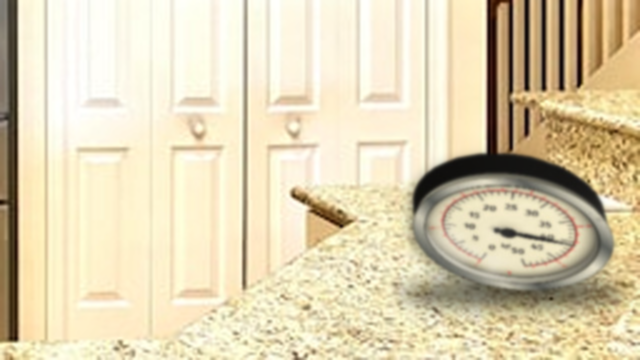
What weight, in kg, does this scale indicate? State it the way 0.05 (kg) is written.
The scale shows 40 (kg)
